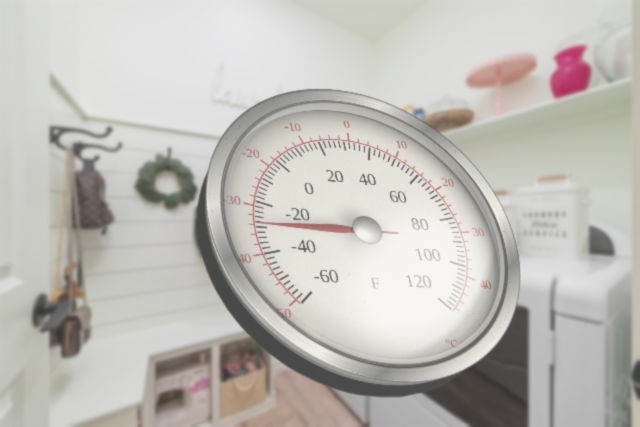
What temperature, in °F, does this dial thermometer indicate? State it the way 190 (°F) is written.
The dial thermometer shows -30 (°F)
